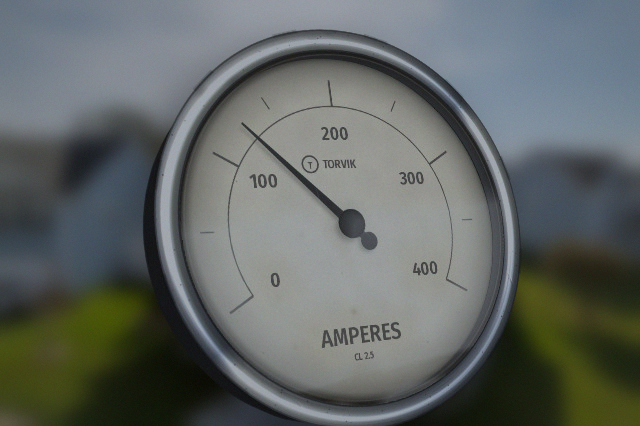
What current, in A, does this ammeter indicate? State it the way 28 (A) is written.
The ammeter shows 125 (A)
